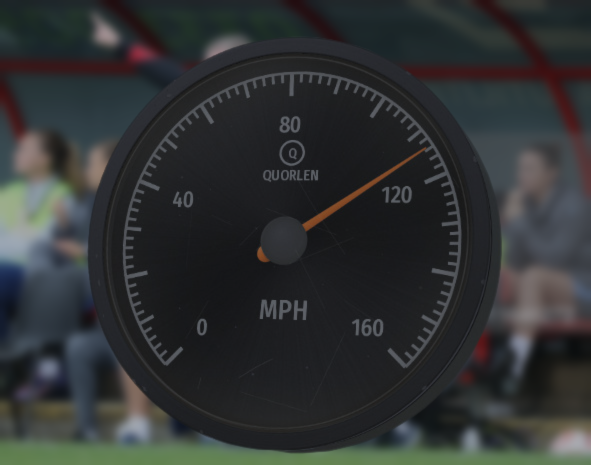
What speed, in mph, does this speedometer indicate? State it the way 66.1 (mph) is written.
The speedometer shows 114 (mph)
